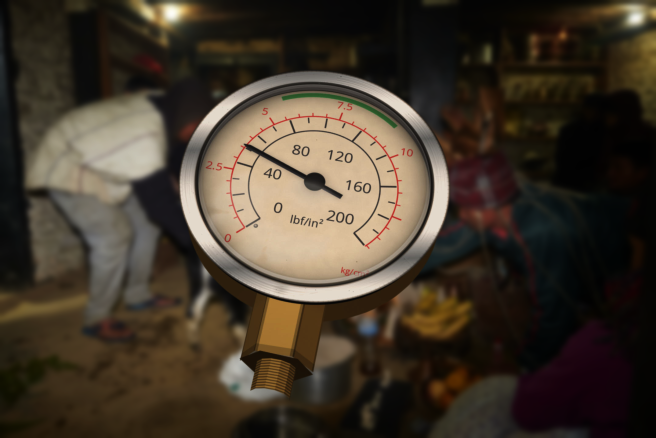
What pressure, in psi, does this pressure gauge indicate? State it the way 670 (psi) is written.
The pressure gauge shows 50 (psi)
